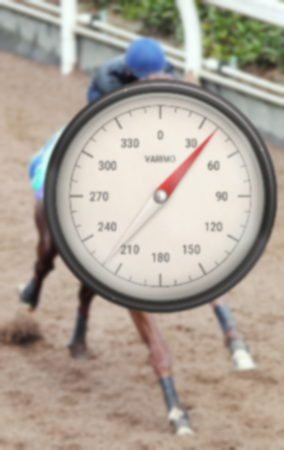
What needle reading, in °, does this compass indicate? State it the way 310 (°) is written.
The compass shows 40 (°)
